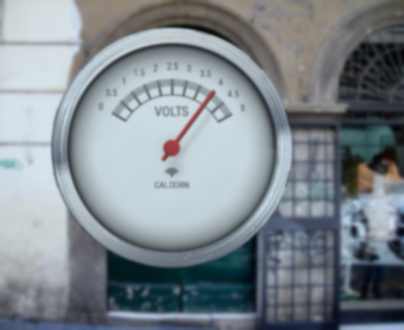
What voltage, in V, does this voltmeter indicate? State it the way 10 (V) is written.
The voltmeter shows 4 (V)
